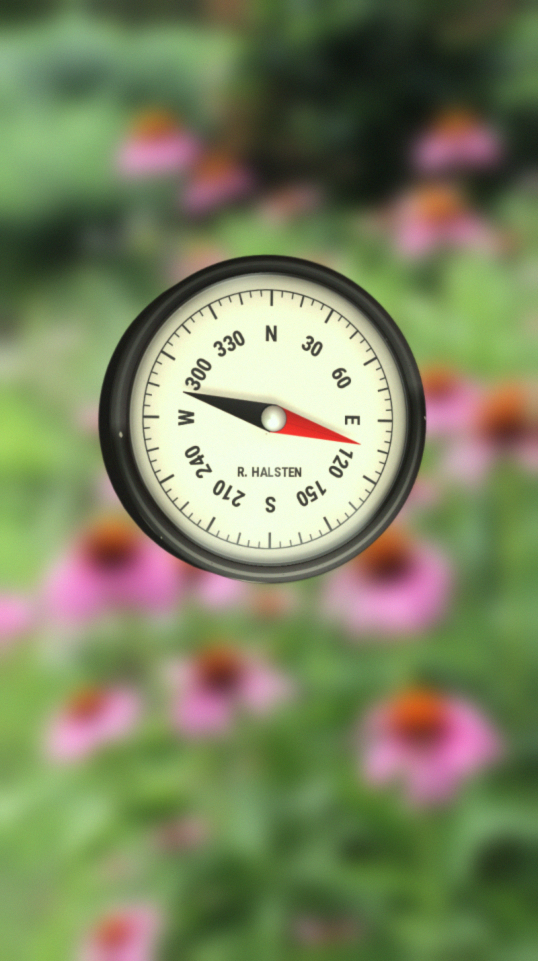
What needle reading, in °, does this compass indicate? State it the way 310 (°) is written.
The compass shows 105 (°)
